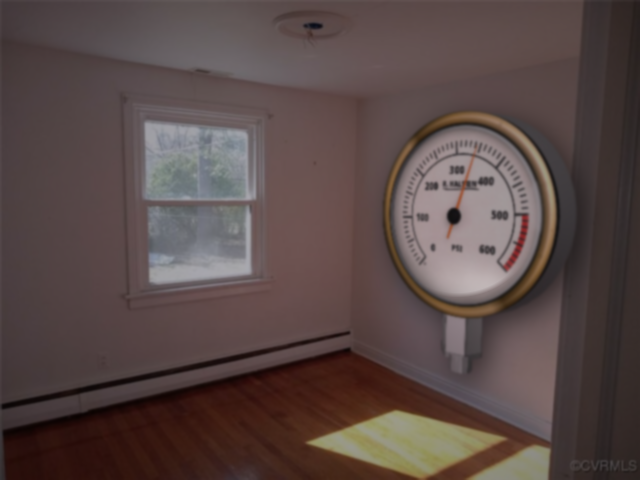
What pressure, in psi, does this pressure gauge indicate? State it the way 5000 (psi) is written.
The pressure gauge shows 350 (psi)
